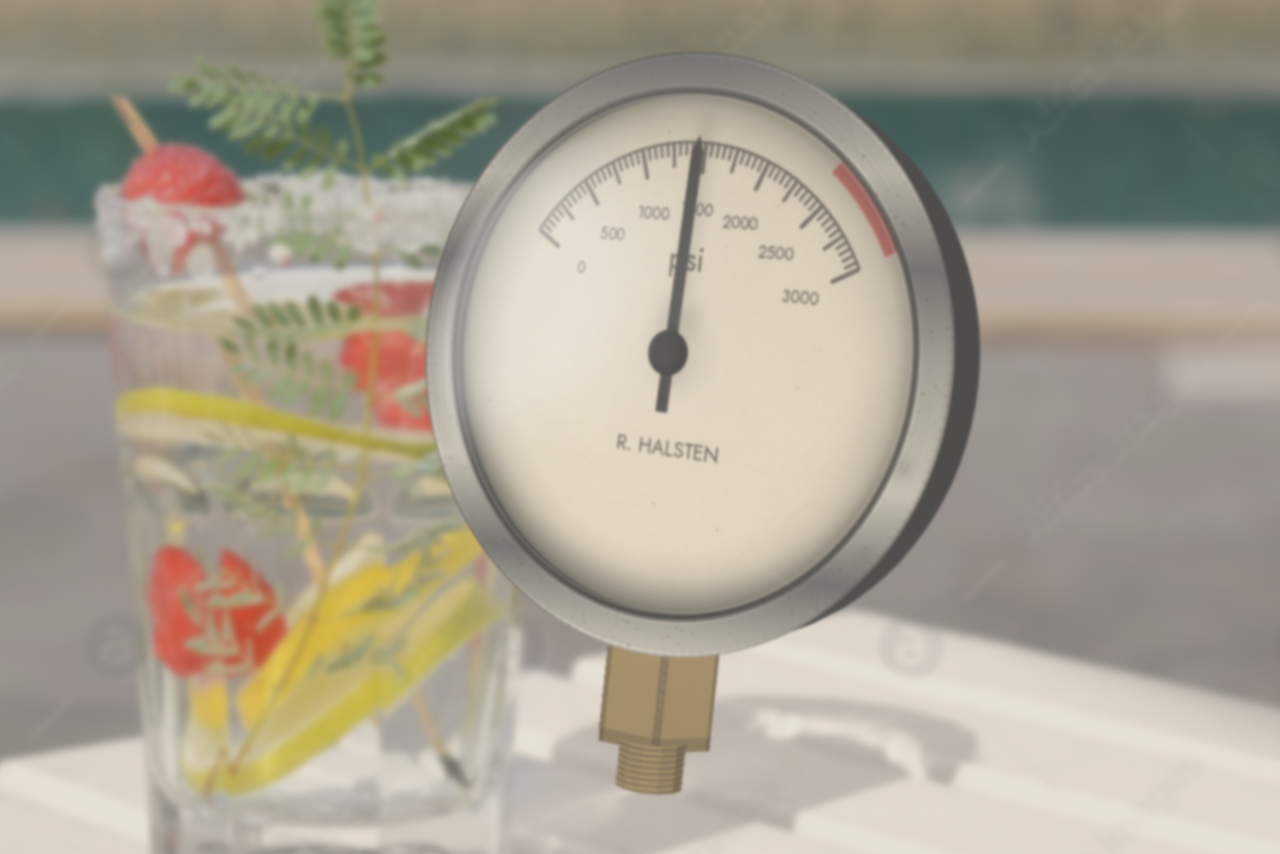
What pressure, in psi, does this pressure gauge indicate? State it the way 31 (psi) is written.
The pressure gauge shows 1500 (psi)
